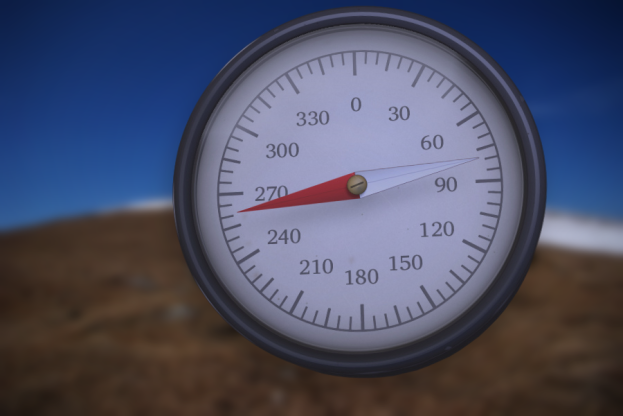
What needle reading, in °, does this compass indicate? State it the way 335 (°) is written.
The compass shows 260 (°)
